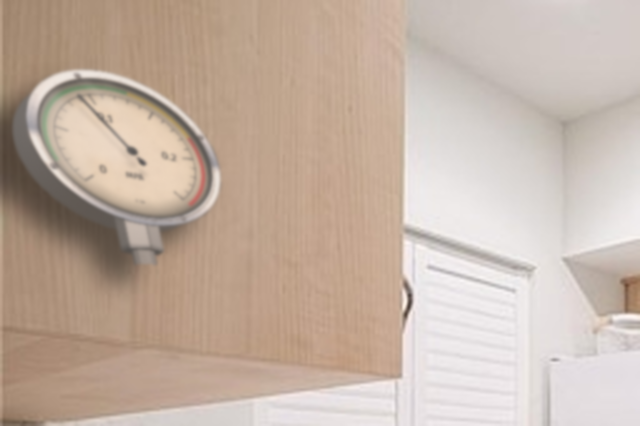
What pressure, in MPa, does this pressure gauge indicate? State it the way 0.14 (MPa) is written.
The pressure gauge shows 0.09 (MPa)
